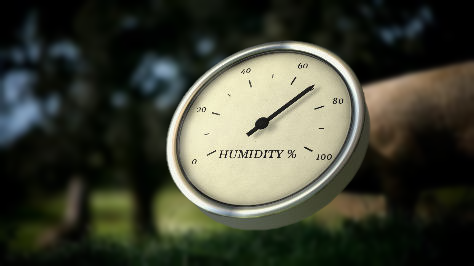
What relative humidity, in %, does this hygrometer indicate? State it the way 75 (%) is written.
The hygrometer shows 70 (%)
